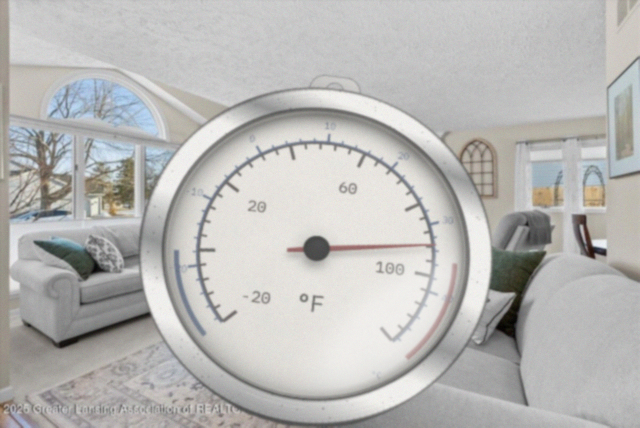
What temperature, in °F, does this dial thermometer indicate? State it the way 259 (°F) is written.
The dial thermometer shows 92 (°F)
